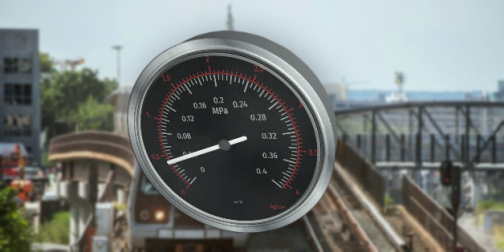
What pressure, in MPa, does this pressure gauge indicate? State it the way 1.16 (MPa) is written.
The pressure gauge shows 0.04 (MPa)
